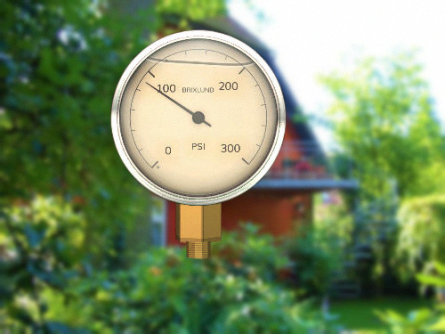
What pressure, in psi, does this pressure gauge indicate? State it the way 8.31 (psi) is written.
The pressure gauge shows 90 (psi)
